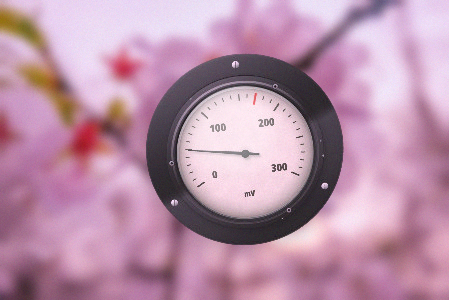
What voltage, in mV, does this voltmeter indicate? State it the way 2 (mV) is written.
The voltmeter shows 50 (mV)
